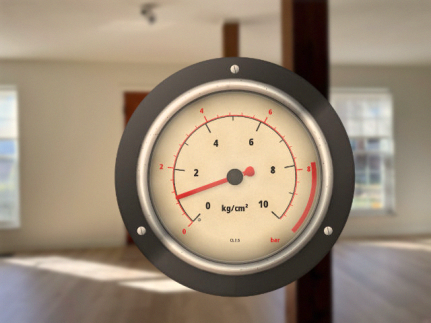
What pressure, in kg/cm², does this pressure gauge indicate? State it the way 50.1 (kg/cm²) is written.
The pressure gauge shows 1 (kg/cm²)
